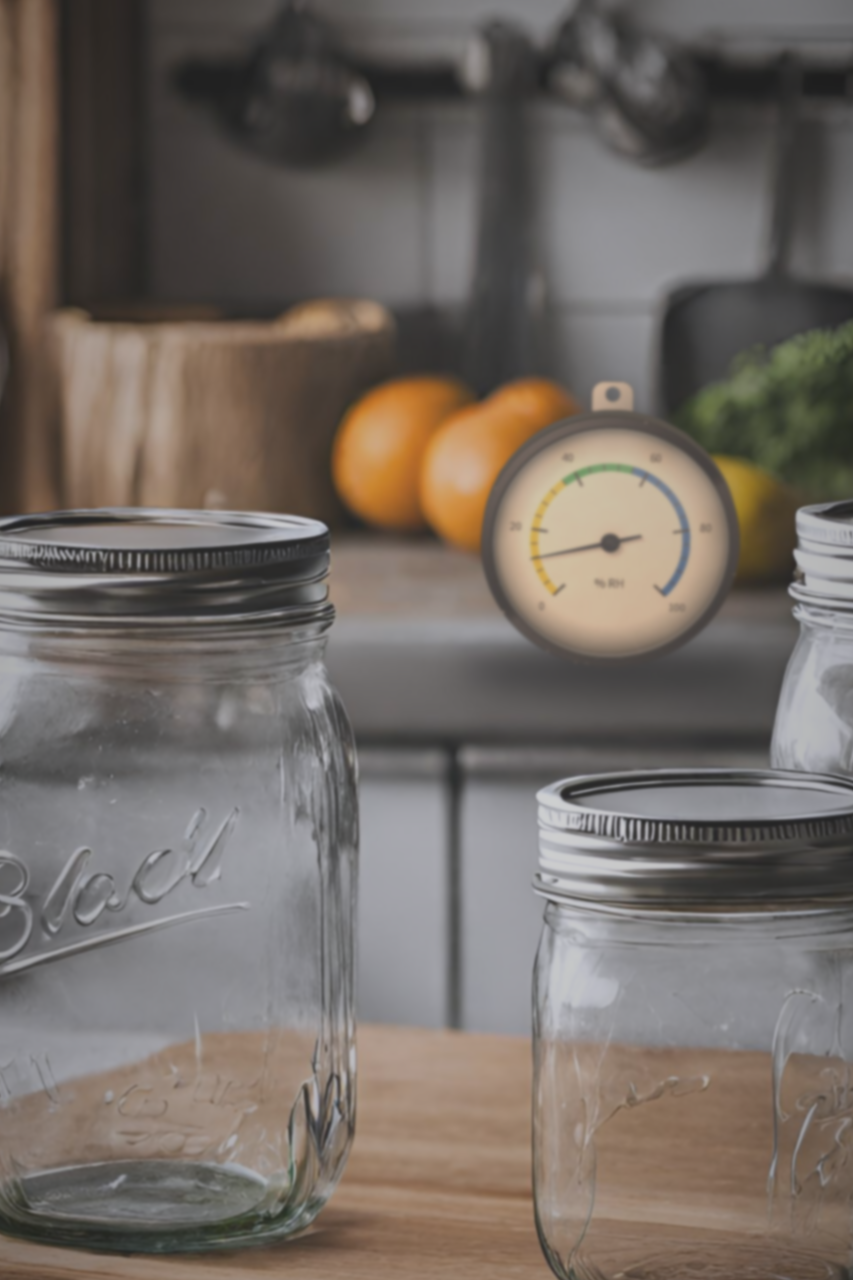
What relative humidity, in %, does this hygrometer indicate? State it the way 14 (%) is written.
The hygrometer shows 12 (%)
